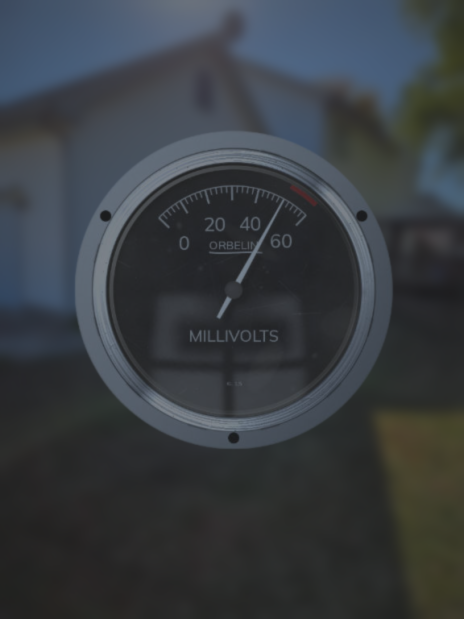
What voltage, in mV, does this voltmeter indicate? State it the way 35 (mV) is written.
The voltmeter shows 50 (mV)
